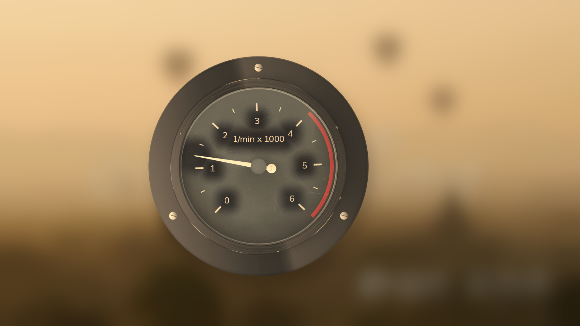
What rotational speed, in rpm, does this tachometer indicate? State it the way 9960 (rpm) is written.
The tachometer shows 1250 (rpm)
